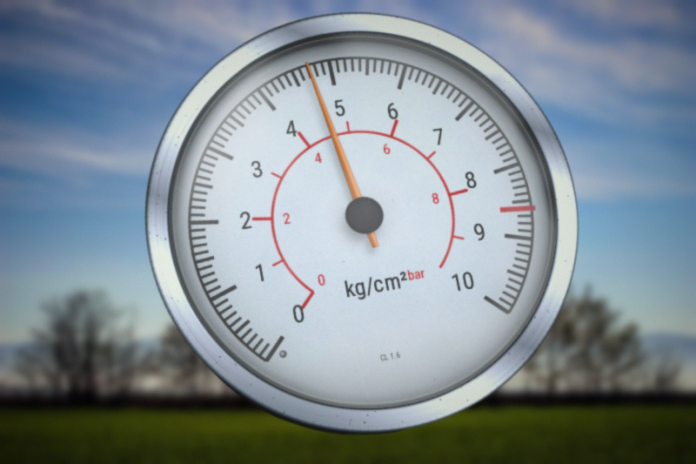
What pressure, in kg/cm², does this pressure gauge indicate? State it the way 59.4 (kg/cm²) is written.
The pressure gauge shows 4.7 (kg/cm²)
